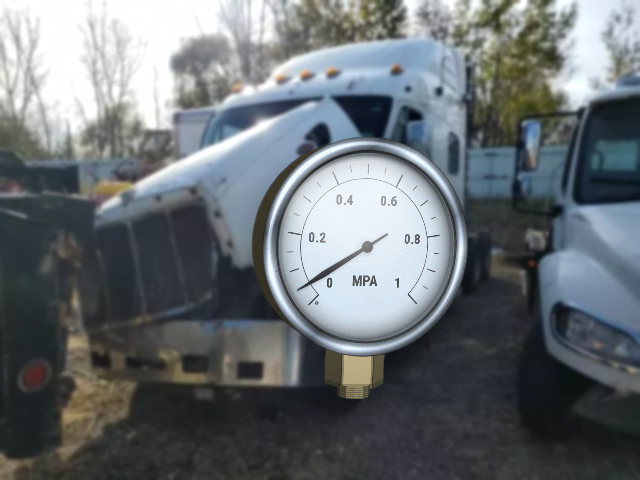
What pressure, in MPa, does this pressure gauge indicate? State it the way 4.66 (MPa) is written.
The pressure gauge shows 0.05 (MPa)
